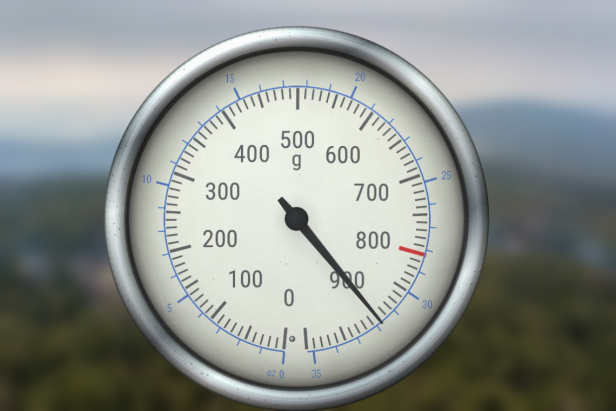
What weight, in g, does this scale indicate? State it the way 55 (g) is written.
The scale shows 900 (g)
